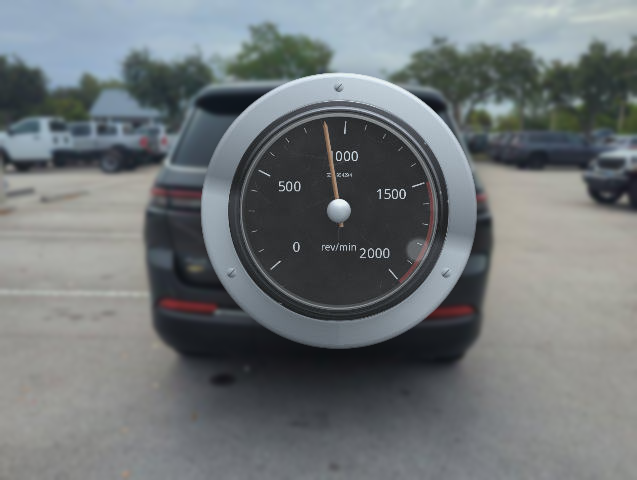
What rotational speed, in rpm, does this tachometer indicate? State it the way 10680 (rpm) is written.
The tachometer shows 900 (rpm)
